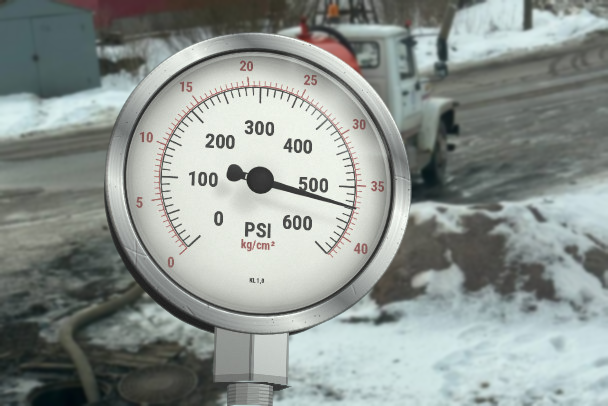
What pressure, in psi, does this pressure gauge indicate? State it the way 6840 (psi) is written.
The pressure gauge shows 530 (psi)
